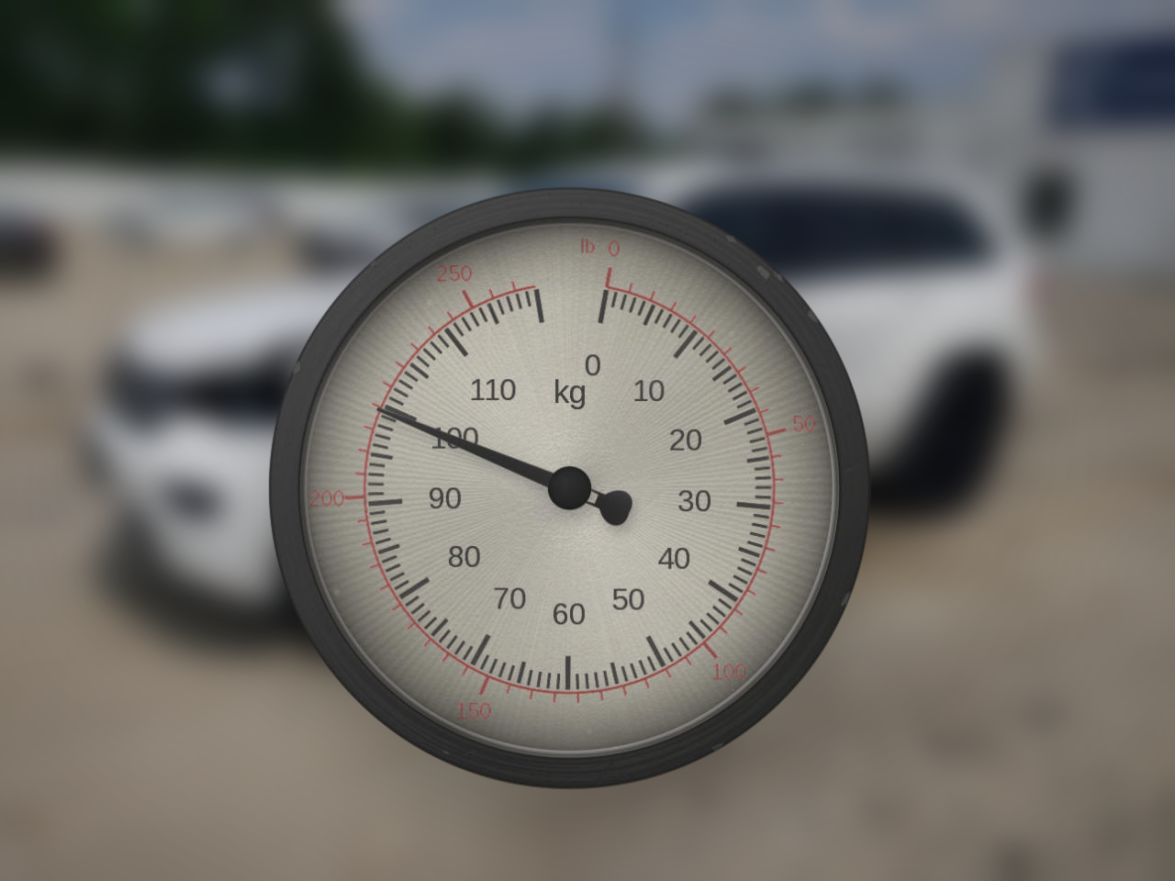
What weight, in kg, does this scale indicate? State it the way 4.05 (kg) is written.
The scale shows 99.5 (kg)
